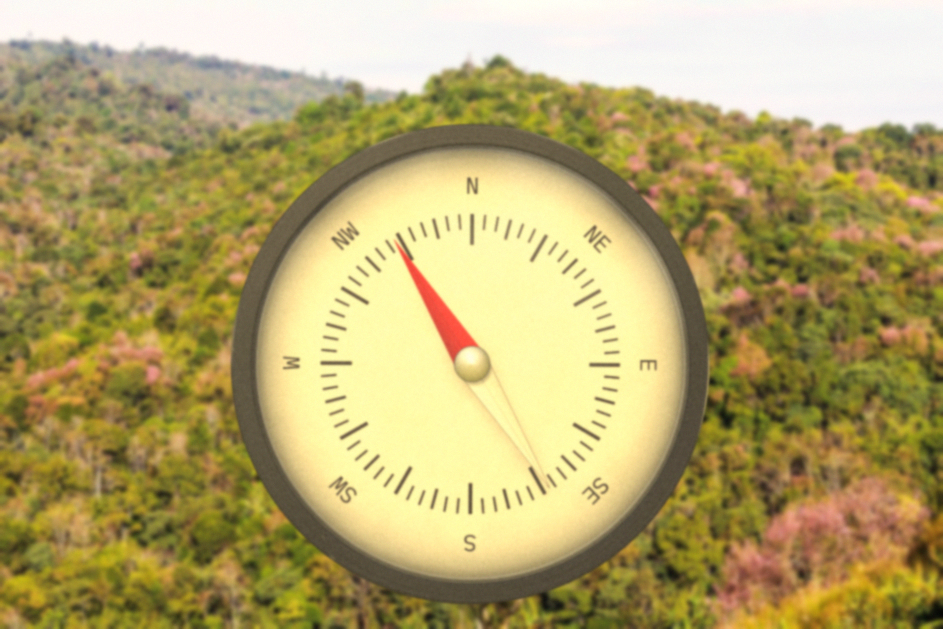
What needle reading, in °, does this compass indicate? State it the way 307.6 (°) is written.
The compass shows 327.5 (°)
